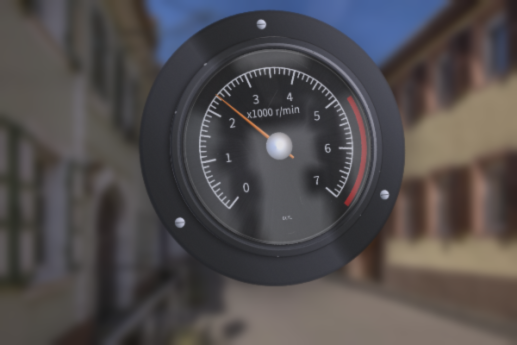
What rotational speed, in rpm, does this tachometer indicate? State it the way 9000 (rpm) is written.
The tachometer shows 2300 (rpm)
